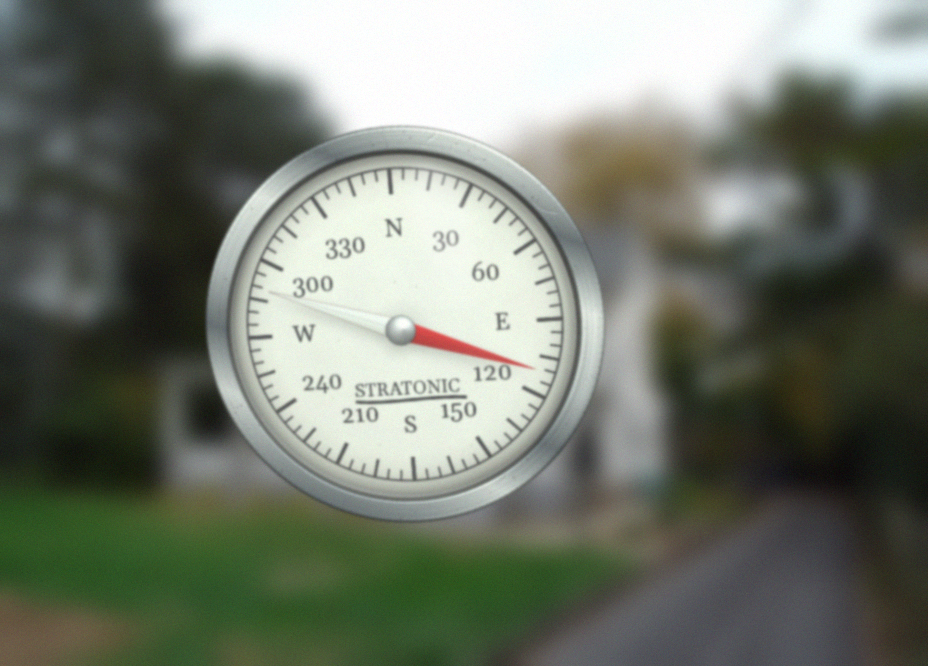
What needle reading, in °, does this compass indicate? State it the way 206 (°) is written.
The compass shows 110 (°)
